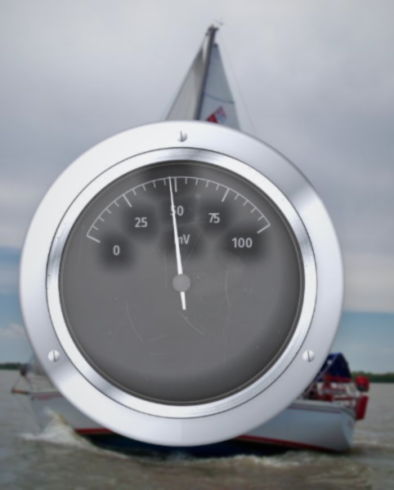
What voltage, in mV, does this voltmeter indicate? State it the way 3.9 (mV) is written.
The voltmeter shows 47.5 (mV)
